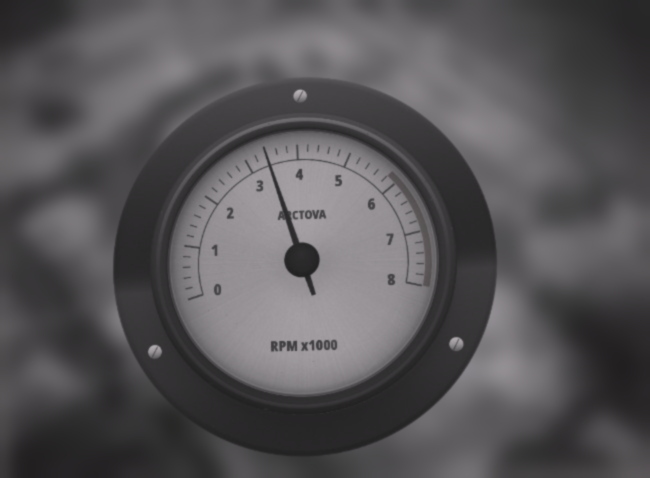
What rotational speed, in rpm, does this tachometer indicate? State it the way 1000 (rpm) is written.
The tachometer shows 3400 (rpm)
